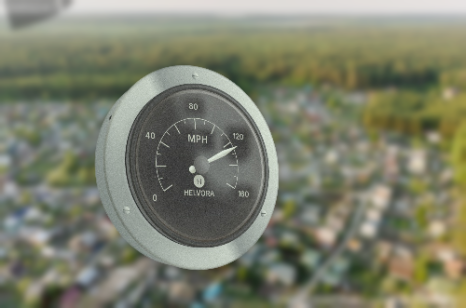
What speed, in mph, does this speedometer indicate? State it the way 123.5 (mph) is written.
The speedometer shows 125 (mph)
